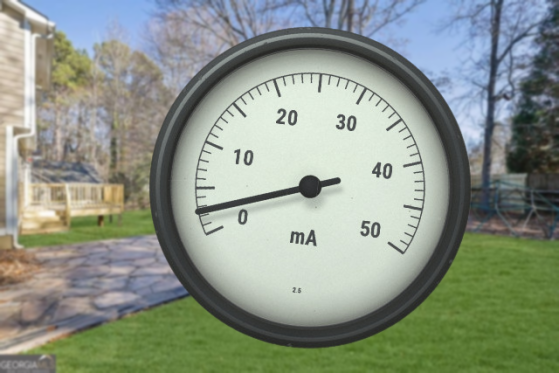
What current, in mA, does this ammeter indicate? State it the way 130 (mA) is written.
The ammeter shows 2.5 (mA)
